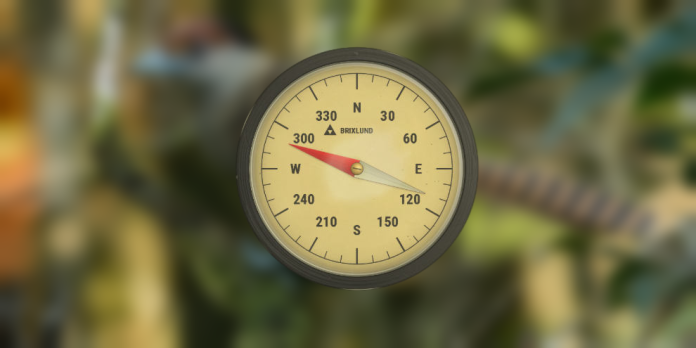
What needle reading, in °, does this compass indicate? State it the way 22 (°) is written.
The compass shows 290 (°)
